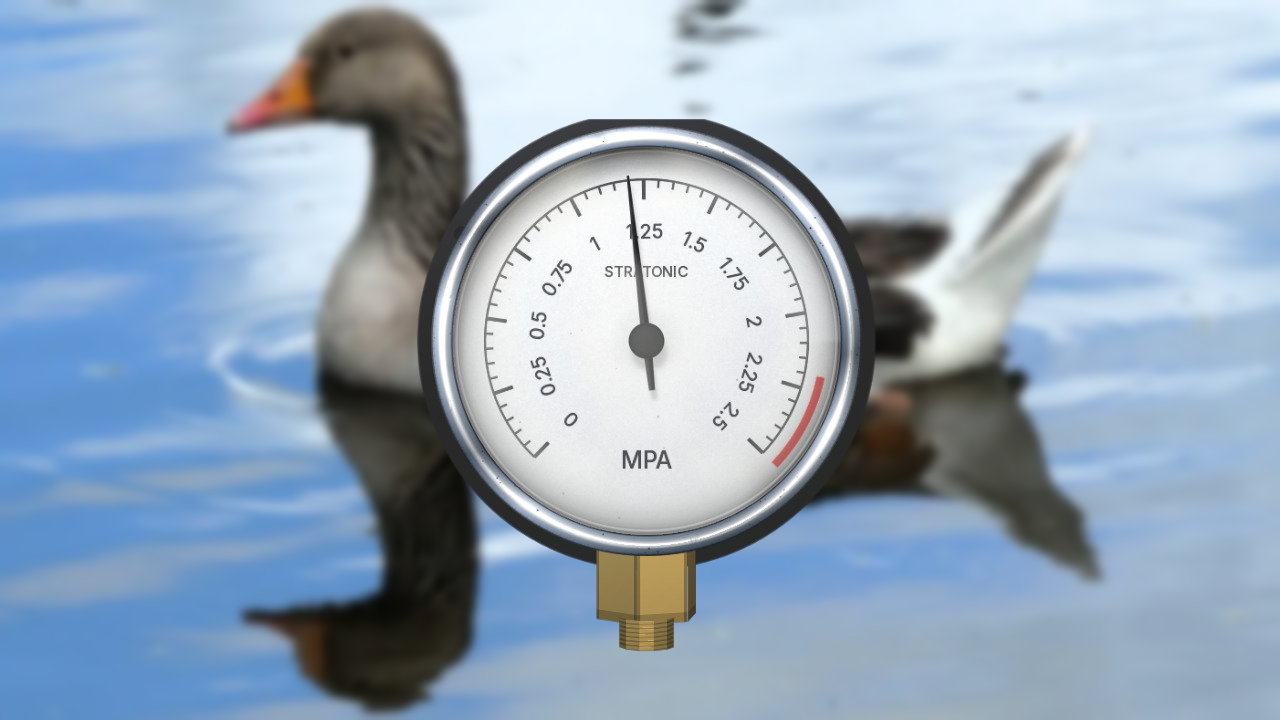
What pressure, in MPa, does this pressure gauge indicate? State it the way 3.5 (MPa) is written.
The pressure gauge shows 1.2 (MPa)
